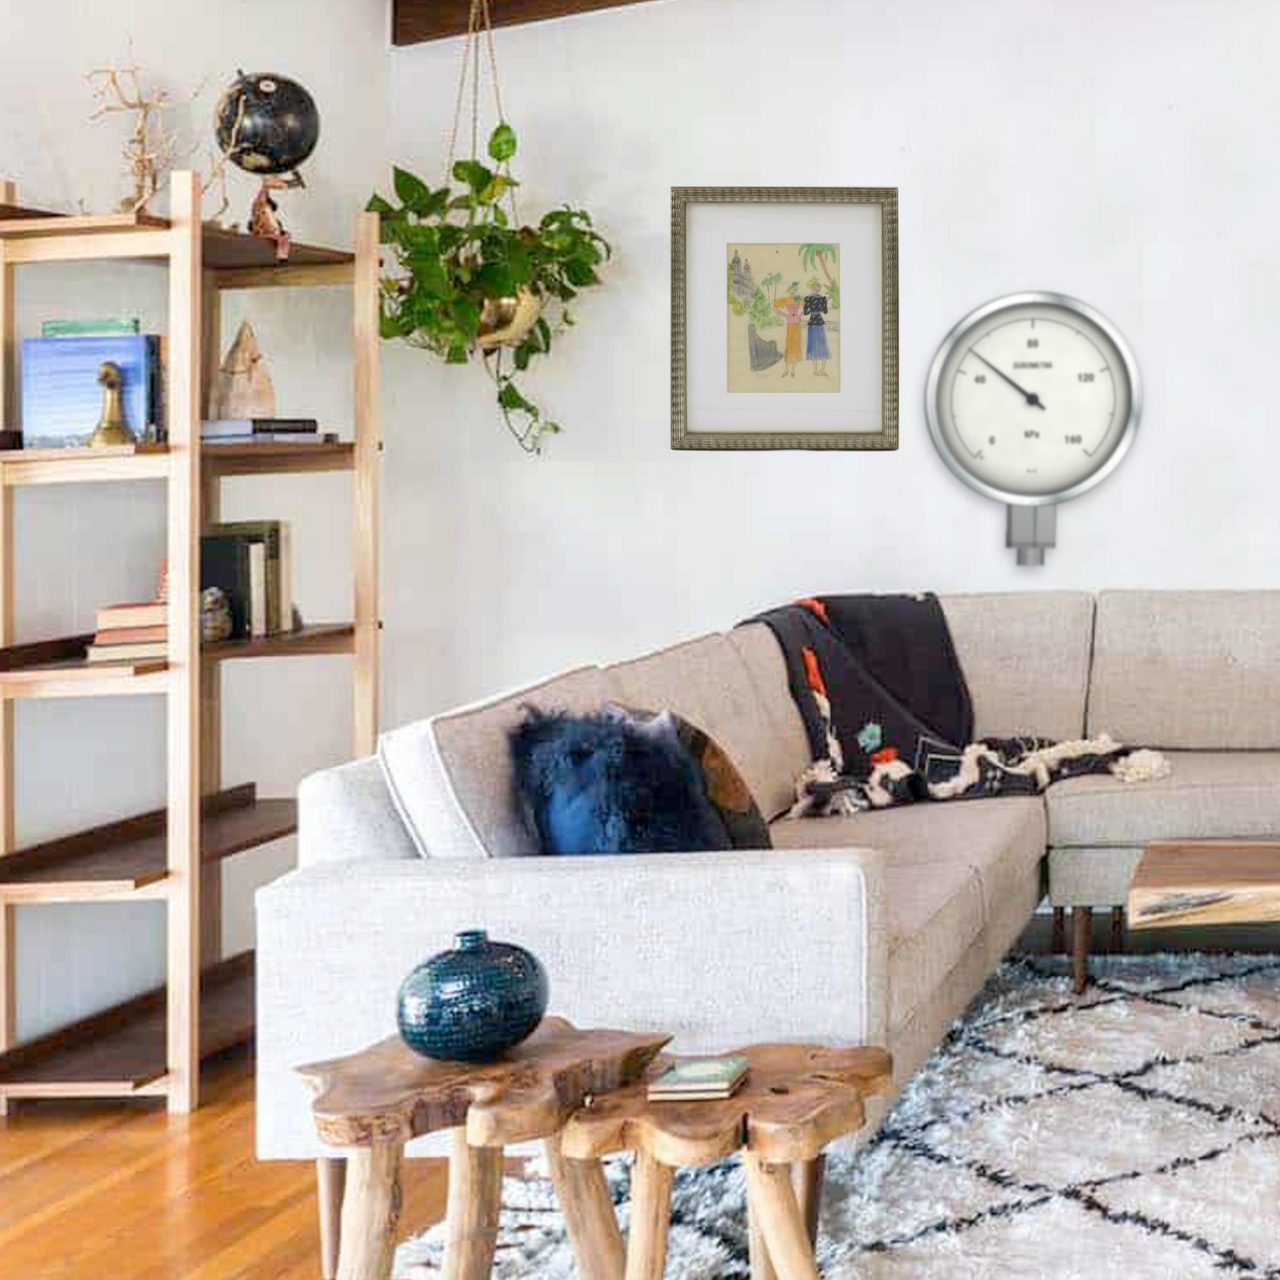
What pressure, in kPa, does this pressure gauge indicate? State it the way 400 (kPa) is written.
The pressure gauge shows 50 (kPa)
